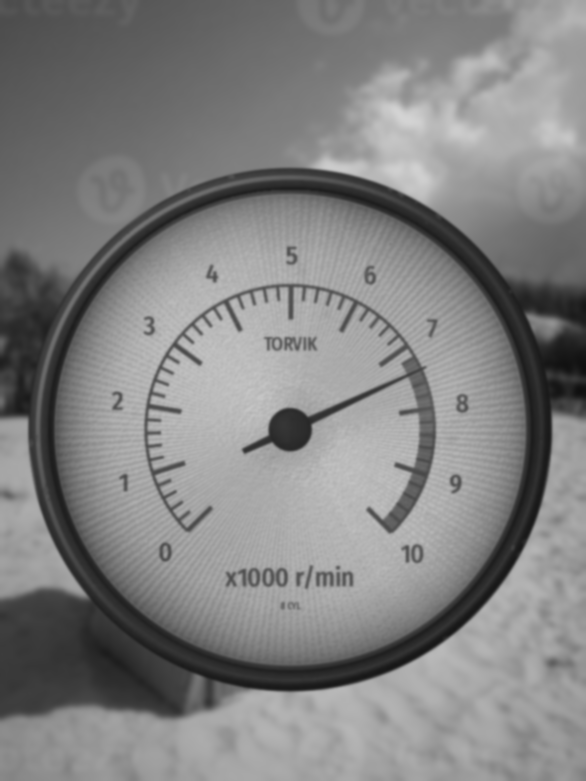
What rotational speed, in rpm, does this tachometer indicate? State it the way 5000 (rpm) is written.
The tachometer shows 7400 (rpm)
